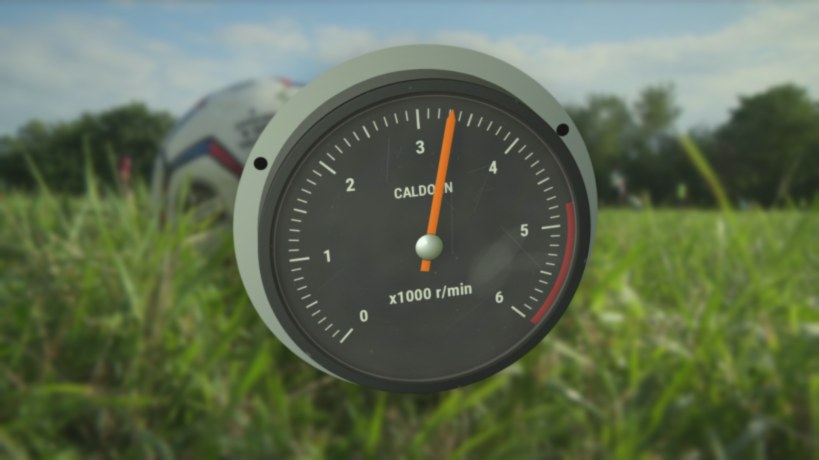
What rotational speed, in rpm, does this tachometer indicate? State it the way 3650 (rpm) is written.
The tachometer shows 3300 (rpm)
